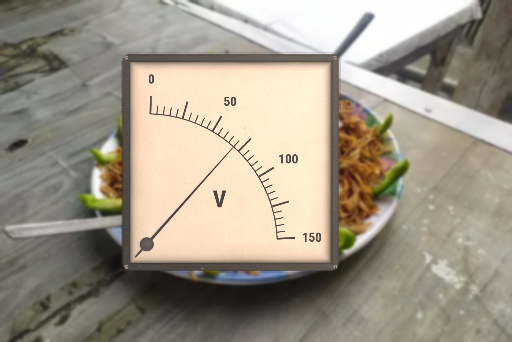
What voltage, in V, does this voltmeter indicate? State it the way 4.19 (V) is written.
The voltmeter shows 70 (V)
